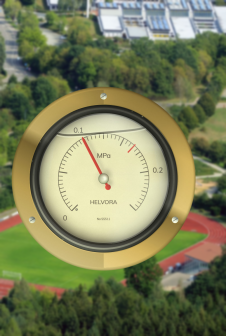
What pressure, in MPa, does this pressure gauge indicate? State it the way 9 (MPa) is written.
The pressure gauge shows 0.1 (MPa)
